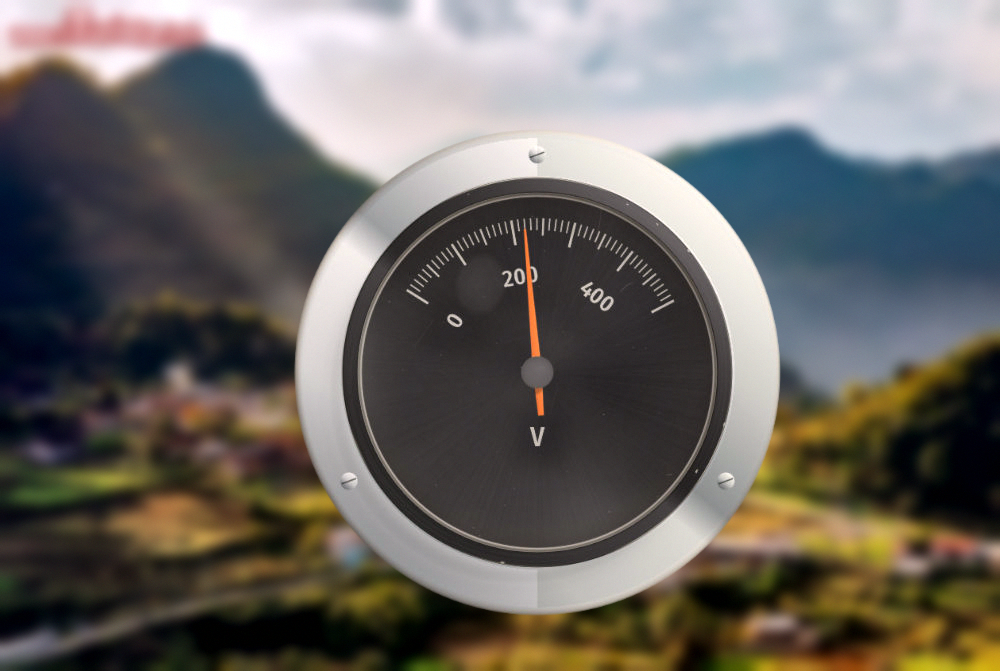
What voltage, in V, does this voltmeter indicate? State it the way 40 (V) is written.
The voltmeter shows 220 (V)
